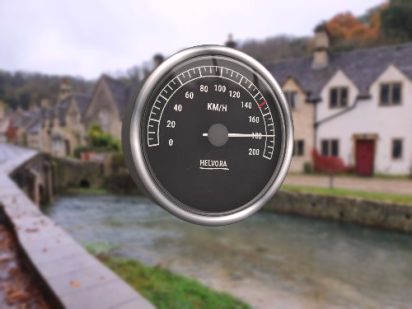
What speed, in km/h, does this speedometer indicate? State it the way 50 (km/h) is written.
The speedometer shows 180 (km/h)
